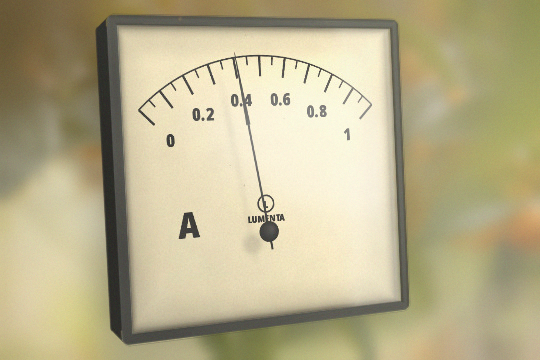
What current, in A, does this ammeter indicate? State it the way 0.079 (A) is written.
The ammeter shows 0.4 (A)
